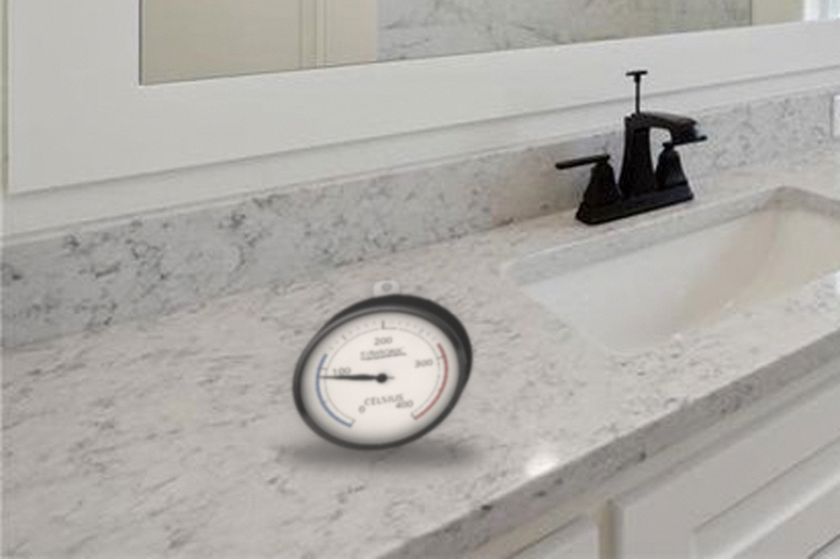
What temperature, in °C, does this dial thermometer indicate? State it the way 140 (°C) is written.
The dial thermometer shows 90 (°C)
